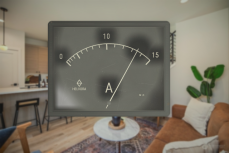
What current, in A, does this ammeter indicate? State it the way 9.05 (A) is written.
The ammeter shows 13.5 (A)
